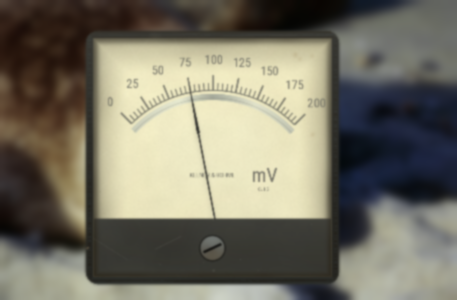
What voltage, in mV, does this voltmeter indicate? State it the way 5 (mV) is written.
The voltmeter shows 75 (mV)
